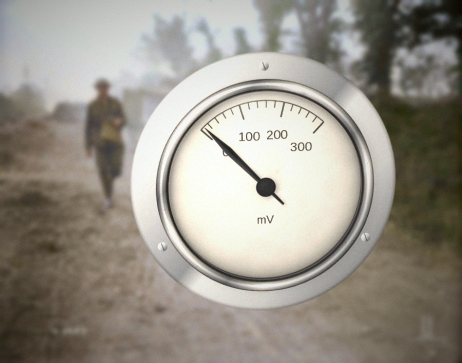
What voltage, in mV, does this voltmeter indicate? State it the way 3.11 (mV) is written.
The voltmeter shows 10 (mV)
